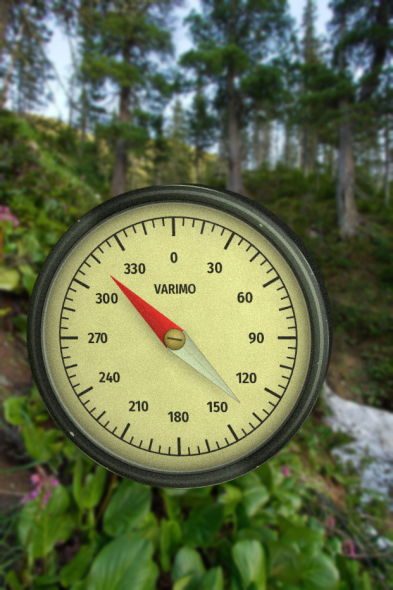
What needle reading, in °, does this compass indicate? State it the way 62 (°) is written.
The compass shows 315 (°)
